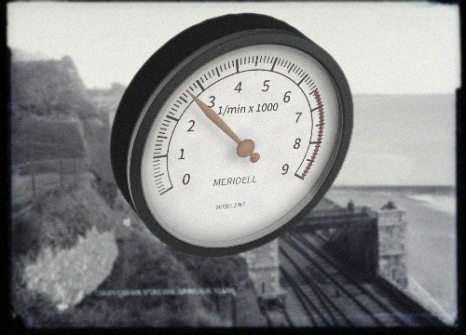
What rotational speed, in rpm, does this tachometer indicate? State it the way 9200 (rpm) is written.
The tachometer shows 2700 (rpm)
